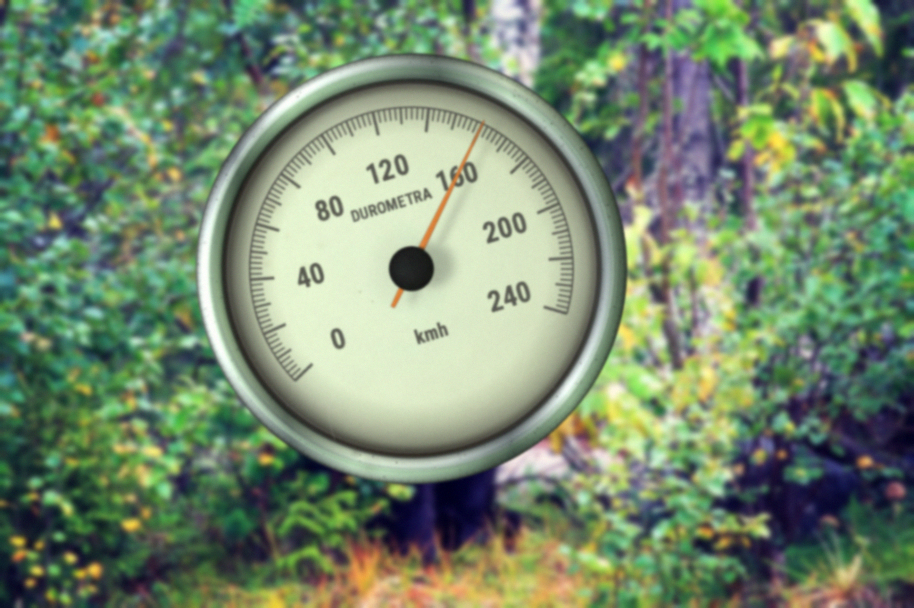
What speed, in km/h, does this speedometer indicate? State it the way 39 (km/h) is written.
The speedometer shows 160 (km/h)
